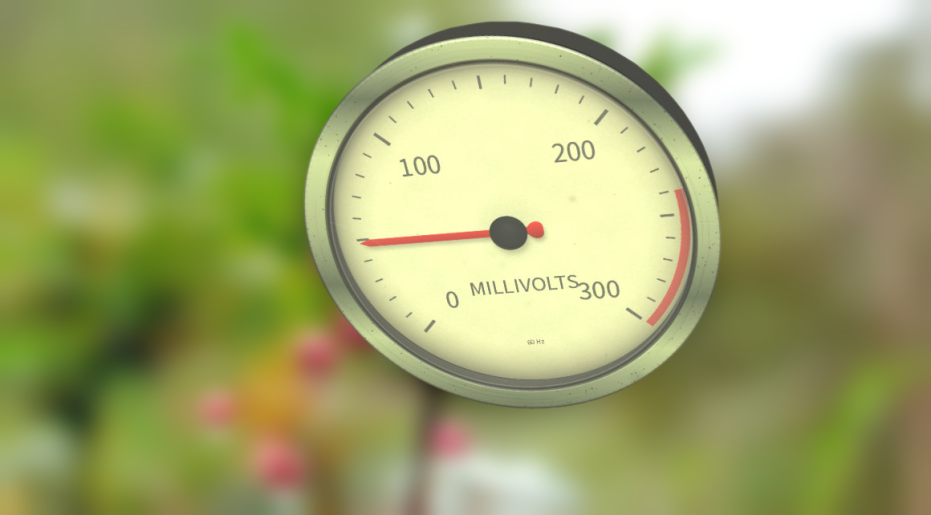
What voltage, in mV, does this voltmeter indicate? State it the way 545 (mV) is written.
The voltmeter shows 50 (mV)
